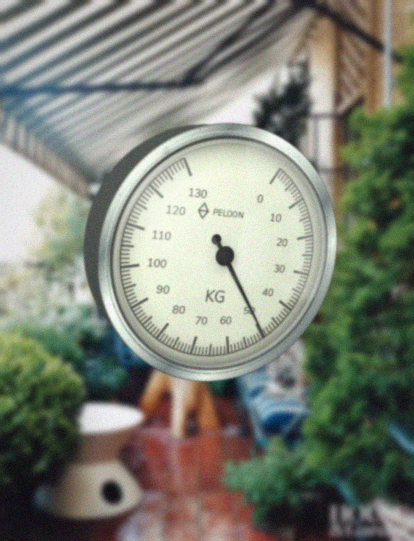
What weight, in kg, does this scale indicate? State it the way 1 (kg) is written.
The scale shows 50 (kg)
